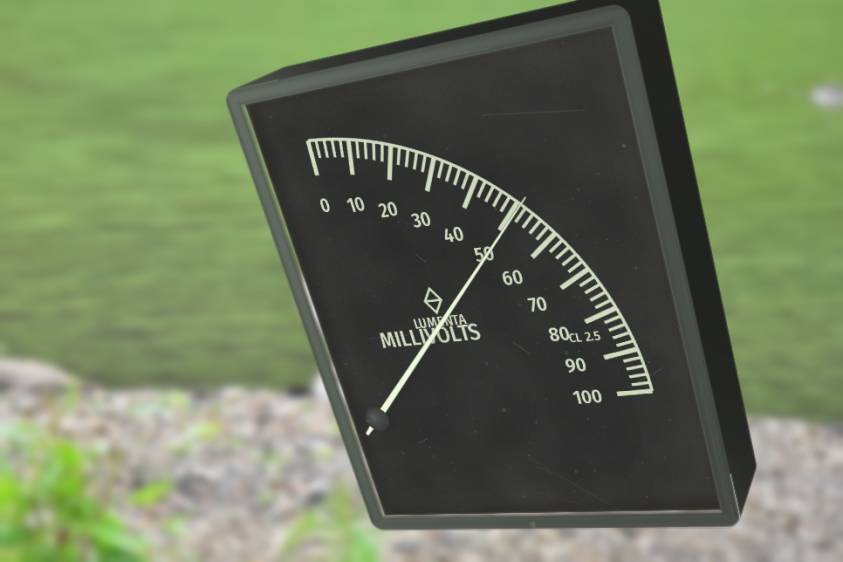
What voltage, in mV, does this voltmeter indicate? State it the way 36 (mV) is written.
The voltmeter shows 51 (mV)
